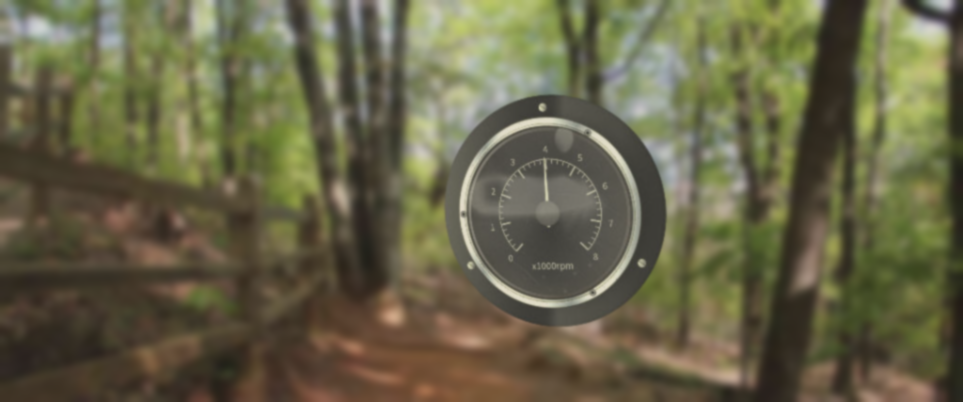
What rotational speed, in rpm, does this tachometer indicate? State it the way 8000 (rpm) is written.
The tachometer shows 4000 (rpm)
